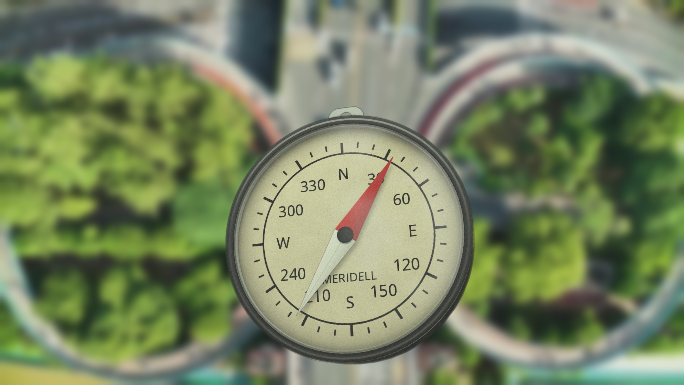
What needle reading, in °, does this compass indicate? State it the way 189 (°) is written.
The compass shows 35 (°)
